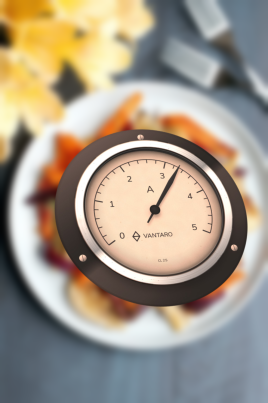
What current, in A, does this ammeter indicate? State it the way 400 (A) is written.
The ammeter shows 3.3 (A)
